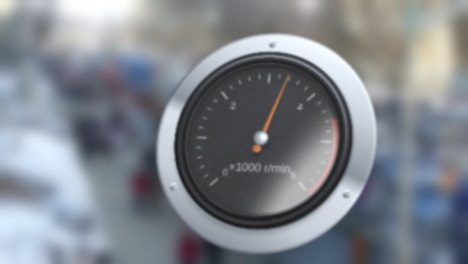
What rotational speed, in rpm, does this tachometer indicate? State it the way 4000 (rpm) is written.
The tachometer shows 3400 (rpm)
